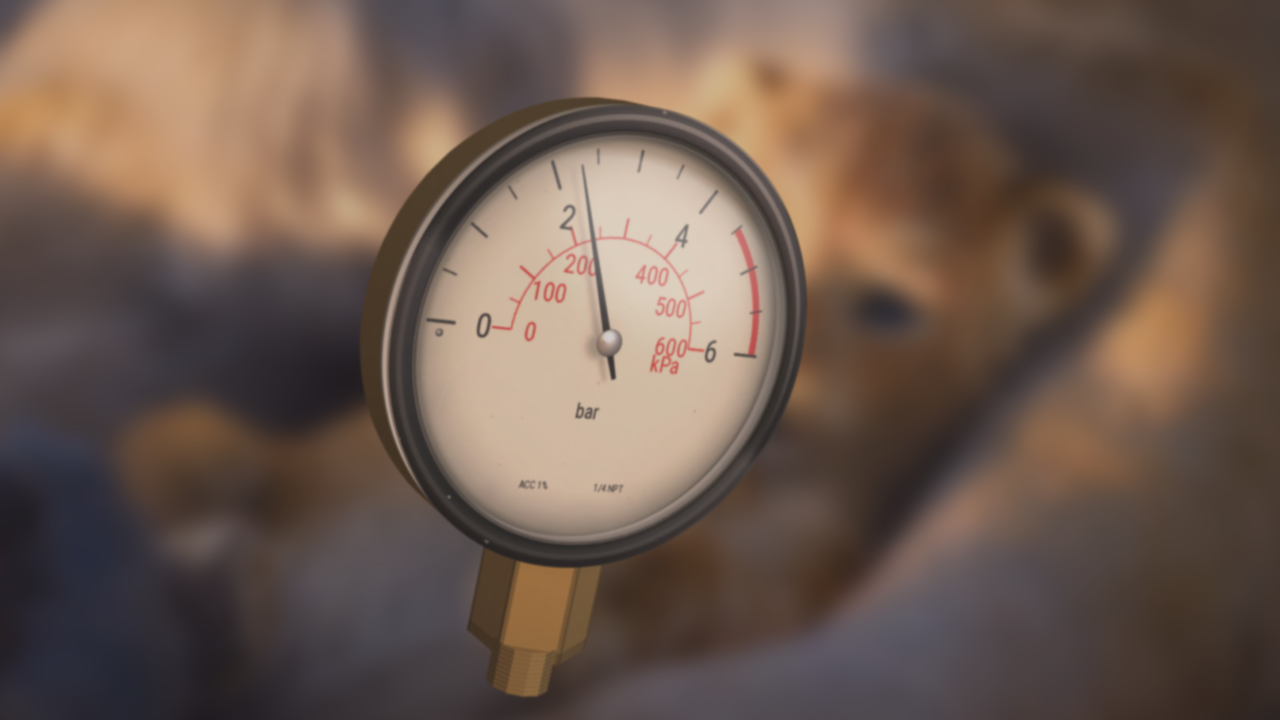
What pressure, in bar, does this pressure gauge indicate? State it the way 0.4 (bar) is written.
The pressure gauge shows 2.25 (bar)
